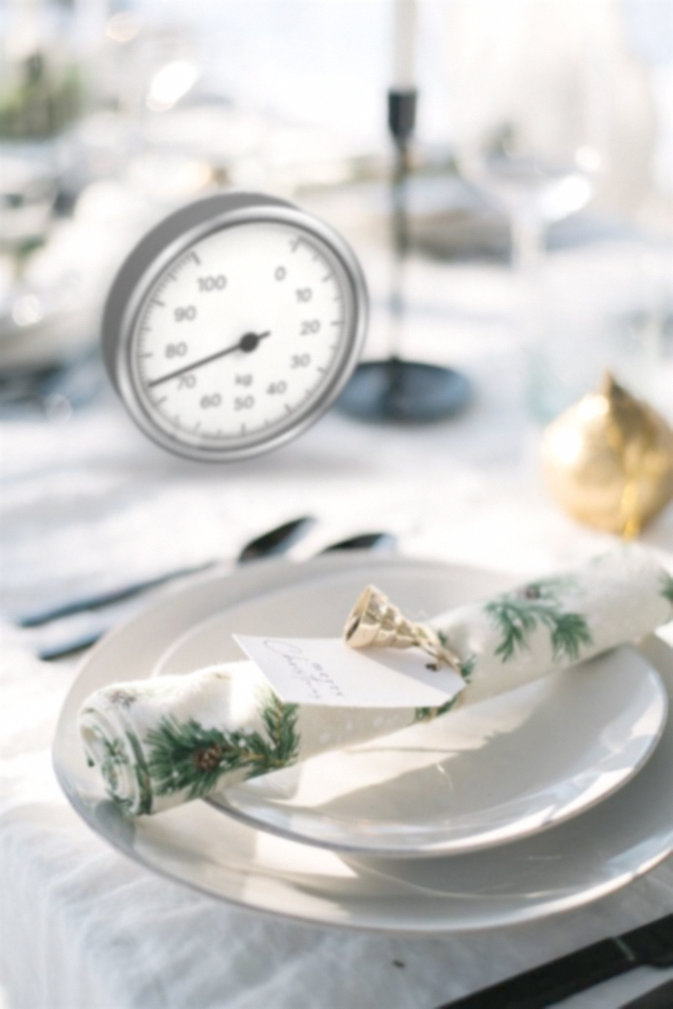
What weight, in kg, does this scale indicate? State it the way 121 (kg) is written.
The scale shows 75 (kg)
